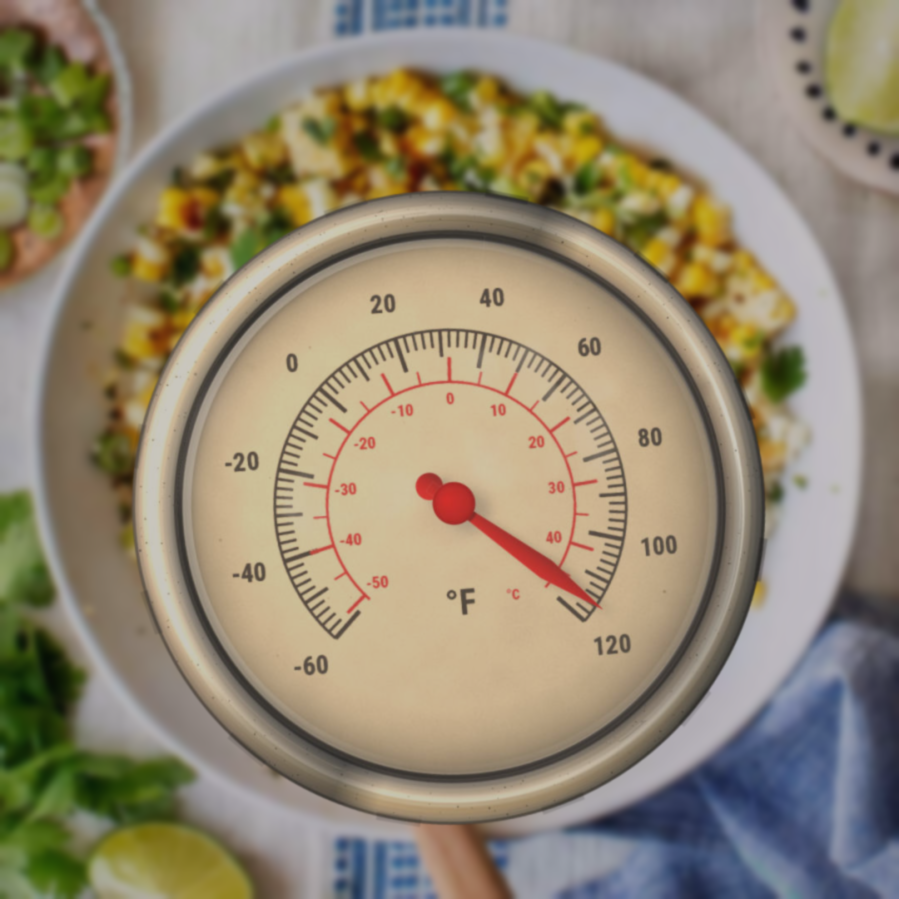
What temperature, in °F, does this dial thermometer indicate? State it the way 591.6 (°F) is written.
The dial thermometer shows 116 (°F)
